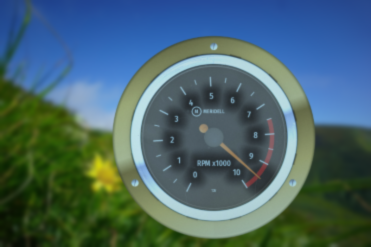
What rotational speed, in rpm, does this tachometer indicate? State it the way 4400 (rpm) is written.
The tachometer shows 9500 (rpm)
